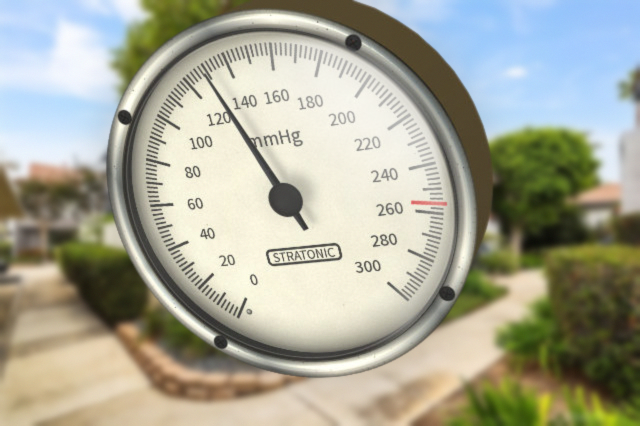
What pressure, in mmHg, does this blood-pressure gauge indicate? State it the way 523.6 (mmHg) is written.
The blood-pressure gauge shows 130 (mmHg)
